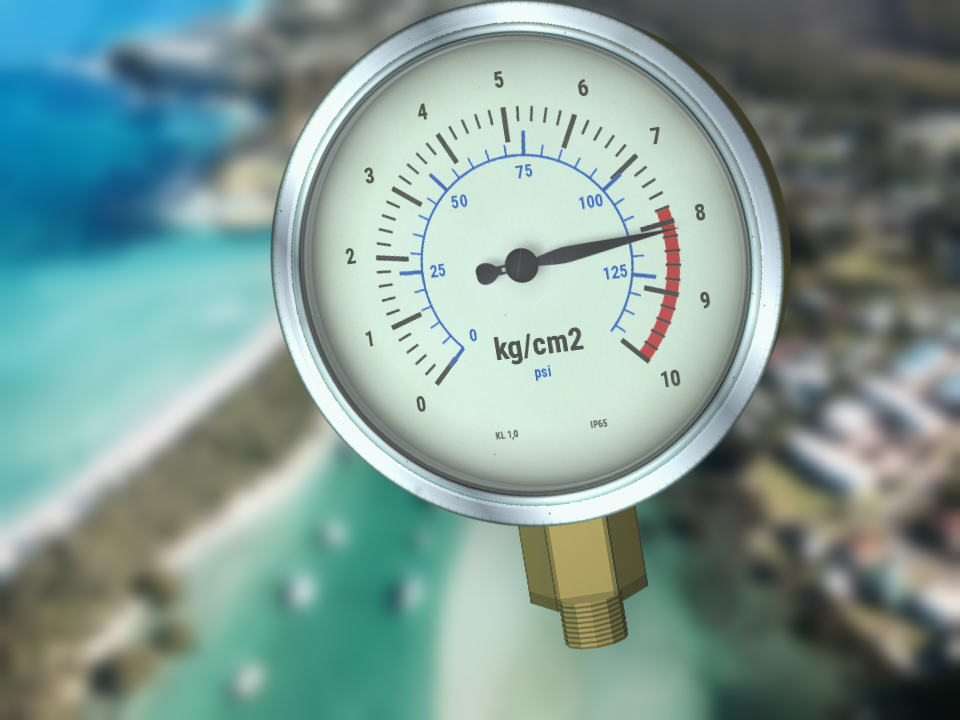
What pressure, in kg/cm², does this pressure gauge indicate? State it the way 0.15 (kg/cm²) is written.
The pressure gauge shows 8.1 (kg/cm²)
